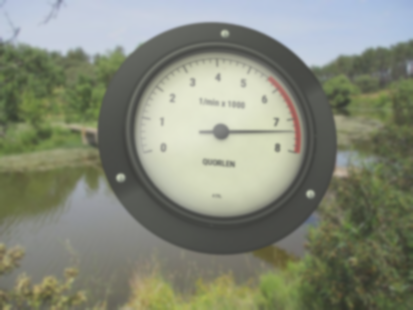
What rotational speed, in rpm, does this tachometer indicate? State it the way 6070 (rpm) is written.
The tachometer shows 7400 (rpm)
